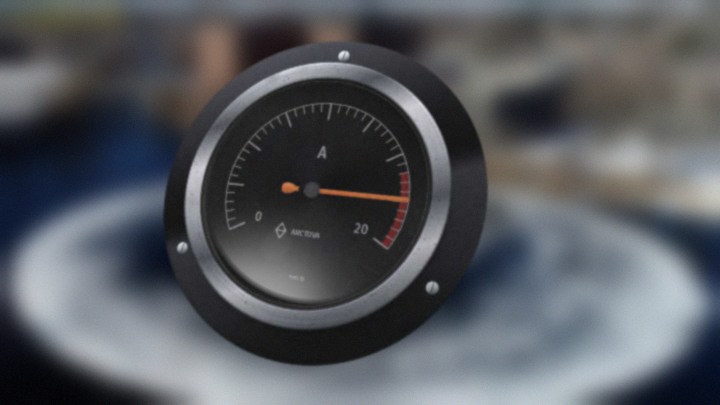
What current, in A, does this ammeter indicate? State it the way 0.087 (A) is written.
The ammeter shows 17.5 (A)
